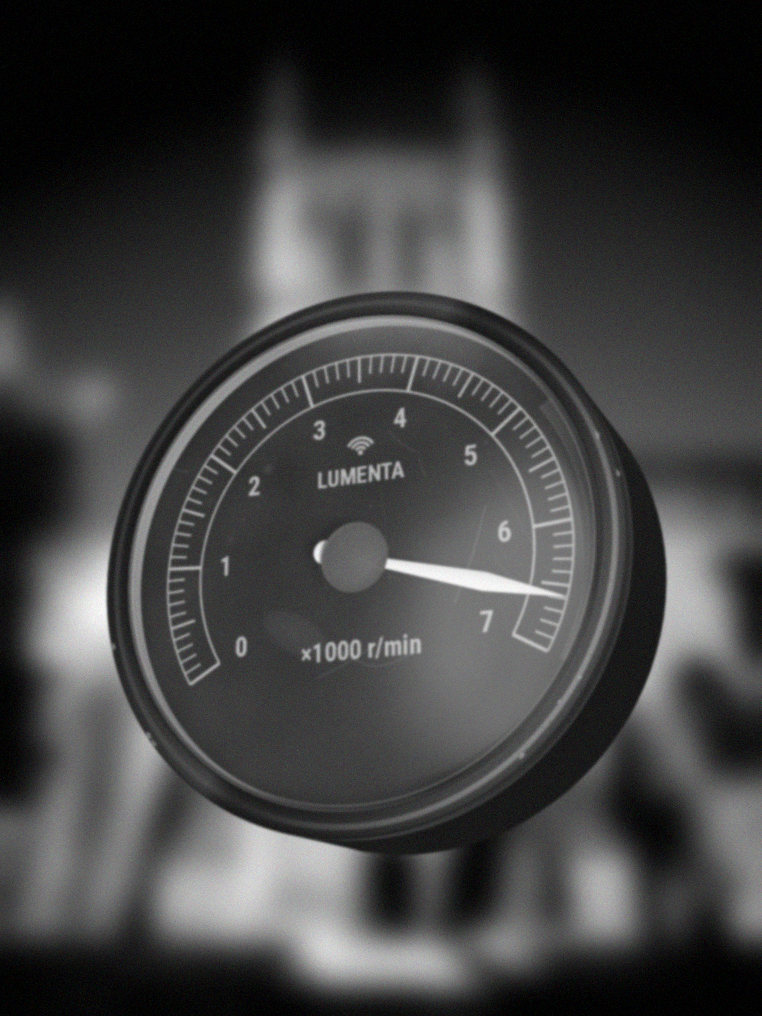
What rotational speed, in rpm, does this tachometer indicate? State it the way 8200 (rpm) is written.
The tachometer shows 6600 (rpm)
